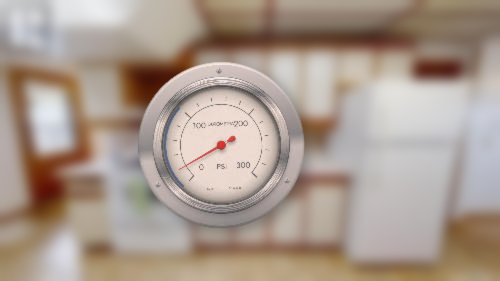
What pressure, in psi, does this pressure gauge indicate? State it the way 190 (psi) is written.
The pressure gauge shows 20 (psi)
